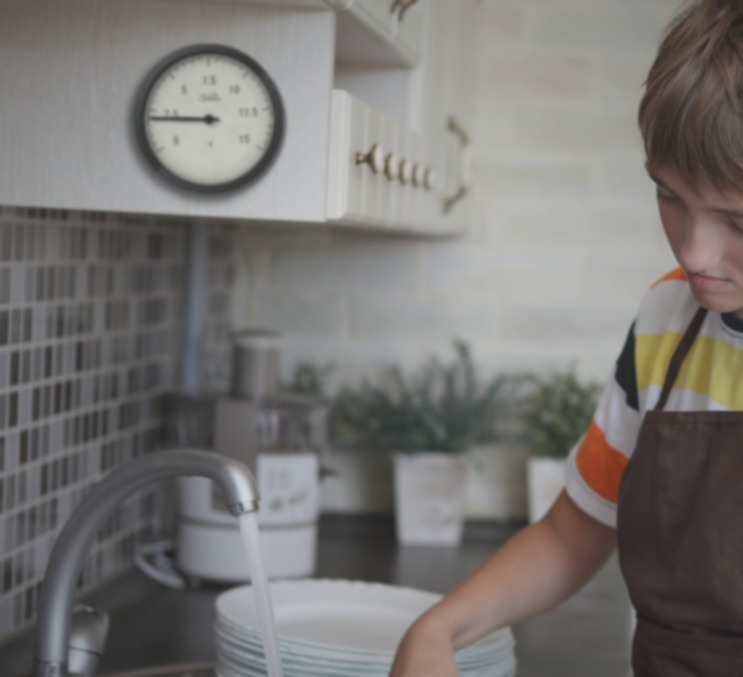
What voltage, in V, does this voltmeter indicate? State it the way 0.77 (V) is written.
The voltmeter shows 2 (V)
